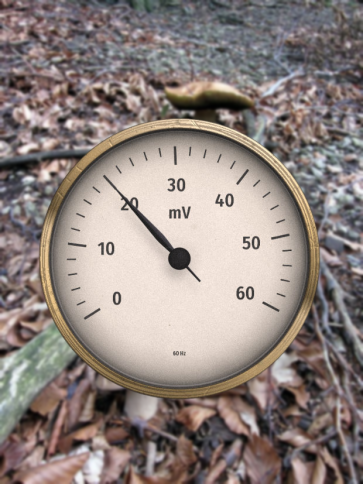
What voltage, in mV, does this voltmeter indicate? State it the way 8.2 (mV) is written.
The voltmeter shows 20 (mV)
